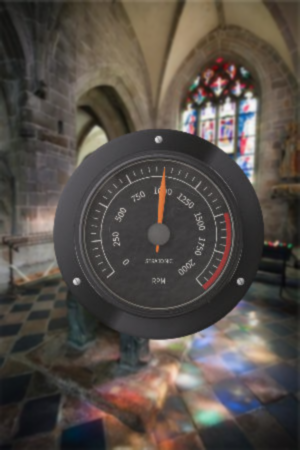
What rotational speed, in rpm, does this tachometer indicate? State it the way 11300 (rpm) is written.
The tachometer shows 1000 (rpm)
